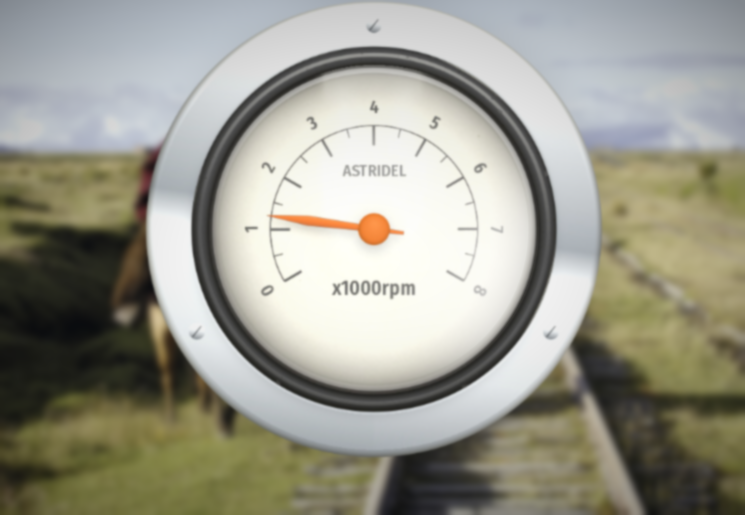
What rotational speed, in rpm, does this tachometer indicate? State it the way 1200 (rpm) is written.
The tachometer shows 1250 (rpm)
